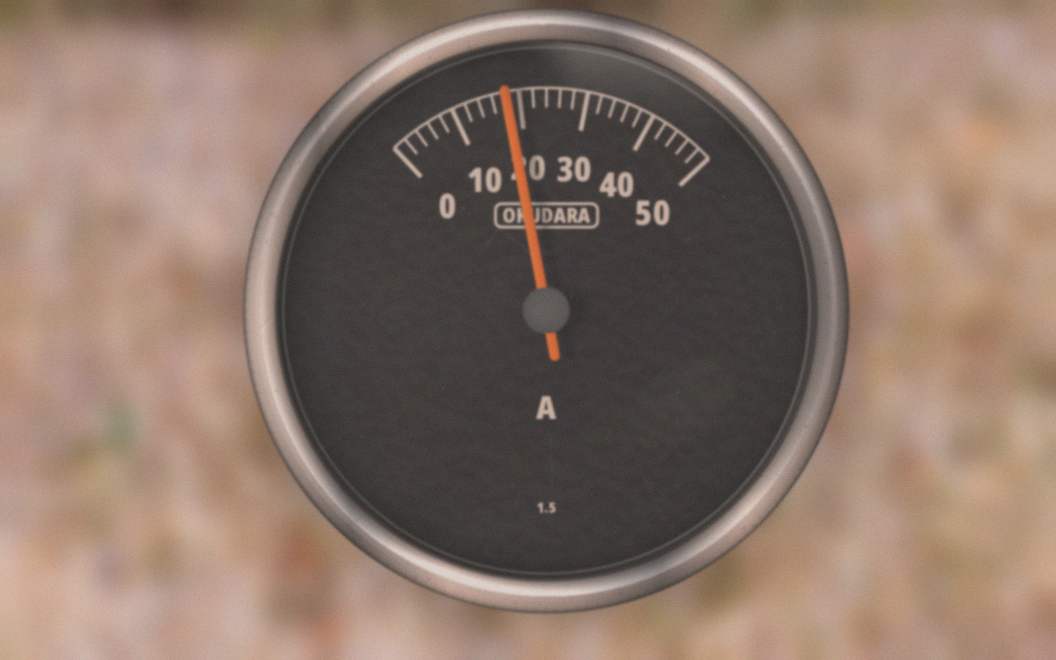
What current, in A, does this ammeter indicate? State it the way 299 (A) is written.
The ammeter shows 18 (A)
